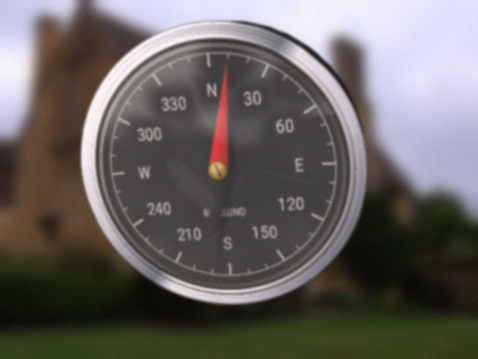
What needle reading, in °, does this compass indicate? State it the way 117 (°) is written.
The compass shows 10 (°)
